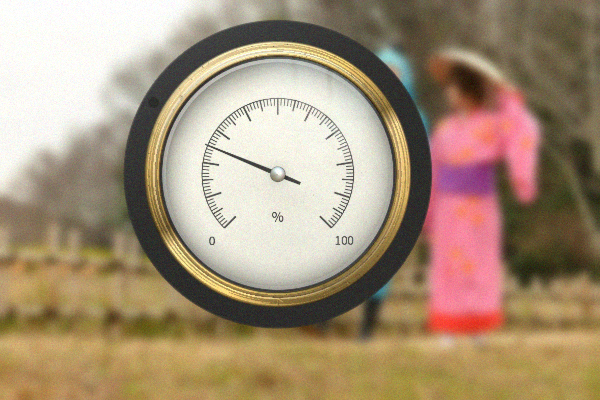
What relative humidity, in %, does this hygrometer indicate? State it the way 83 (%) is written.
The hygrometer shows 25 (%)
